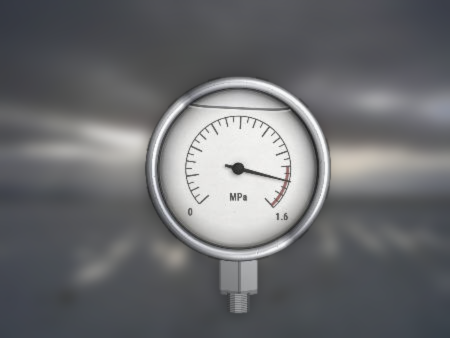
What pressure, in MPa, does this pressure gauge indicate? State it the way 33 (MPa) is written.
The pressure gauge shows 1.4 (MPa)
